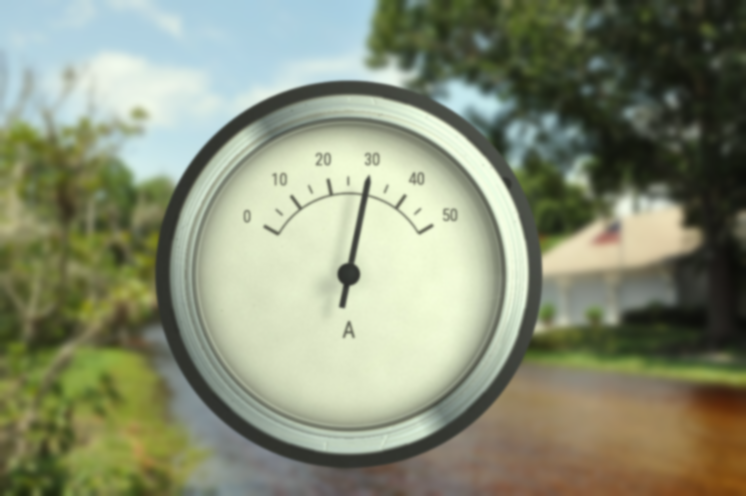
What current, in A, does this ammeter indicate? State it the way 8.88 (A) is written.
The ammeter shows 30 (A)
